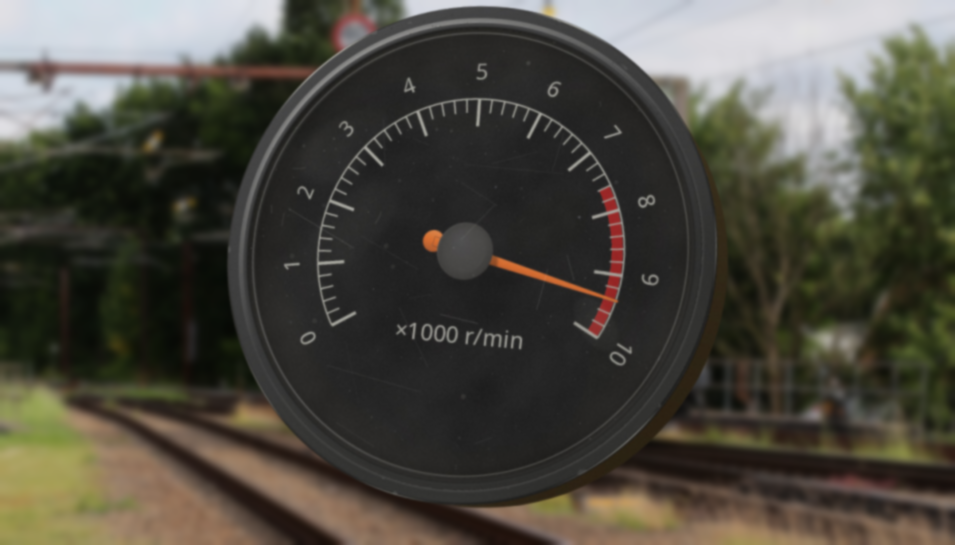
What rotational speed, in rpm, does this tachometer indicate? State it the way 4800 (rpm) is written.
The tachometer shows 9400 (rpm)
